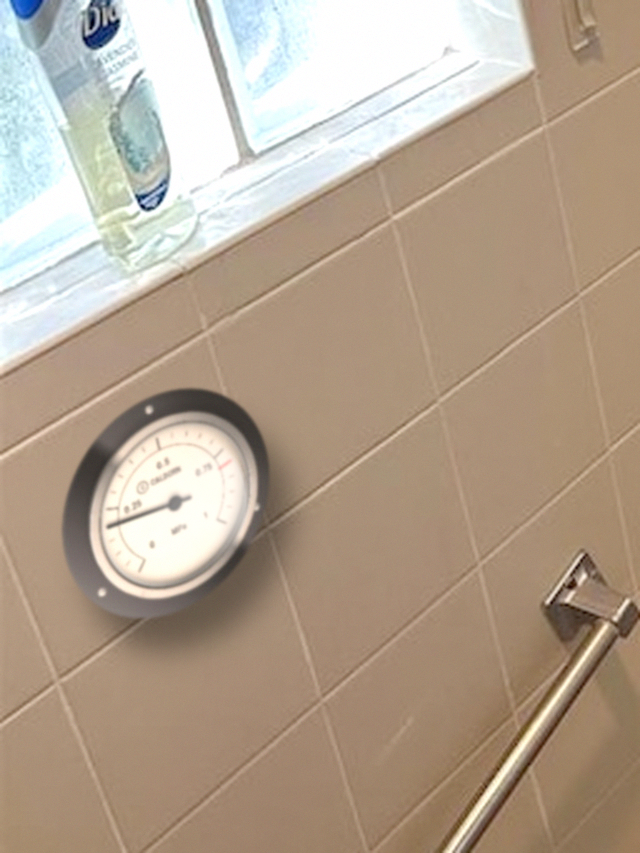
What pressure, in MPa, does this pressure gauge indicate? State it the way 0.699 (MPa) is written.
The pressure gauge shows 0.2 (MPa)
